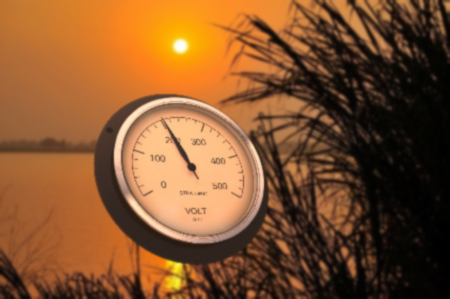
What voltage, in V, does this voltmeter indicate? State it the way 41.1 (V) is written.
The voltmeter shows 200 (V)
